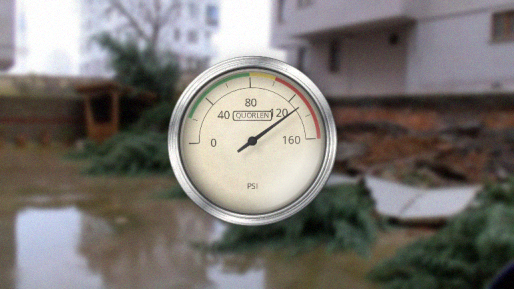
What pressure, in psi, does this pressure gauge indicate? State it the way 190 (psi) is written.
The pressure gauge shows 130 (psi)
